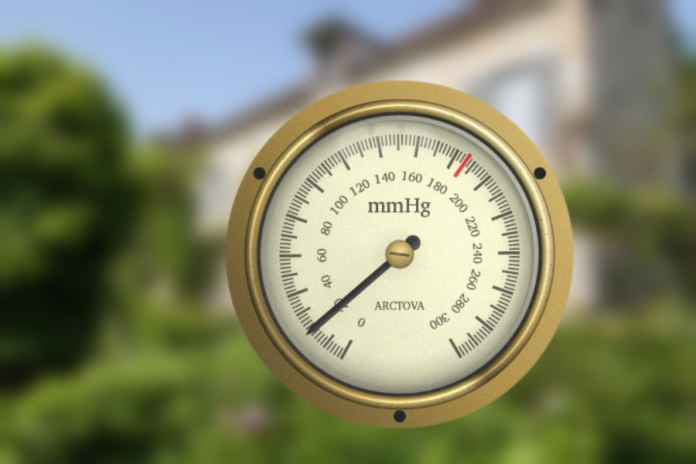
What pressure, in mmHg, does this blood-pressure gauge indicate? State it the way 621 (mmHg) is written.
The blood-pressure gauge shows 20 (mmHg)
